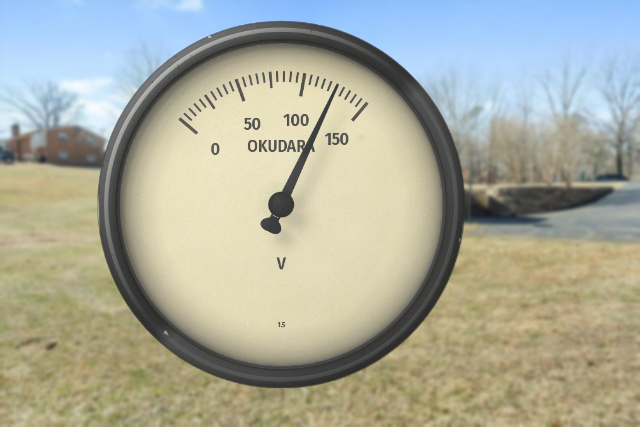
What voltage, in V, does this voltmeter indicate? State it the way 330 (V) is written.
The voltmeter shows 125 (V)
